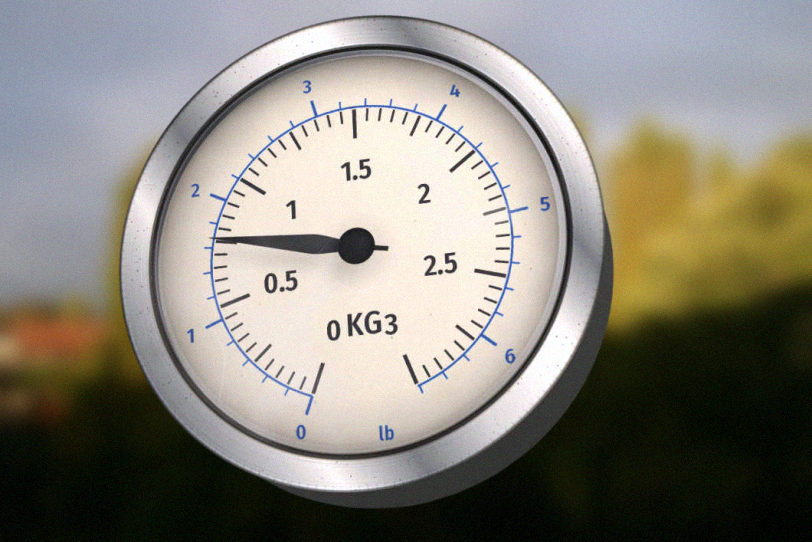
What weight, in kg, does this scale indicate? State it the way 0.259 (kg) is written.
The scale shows 0.75 (kg)
